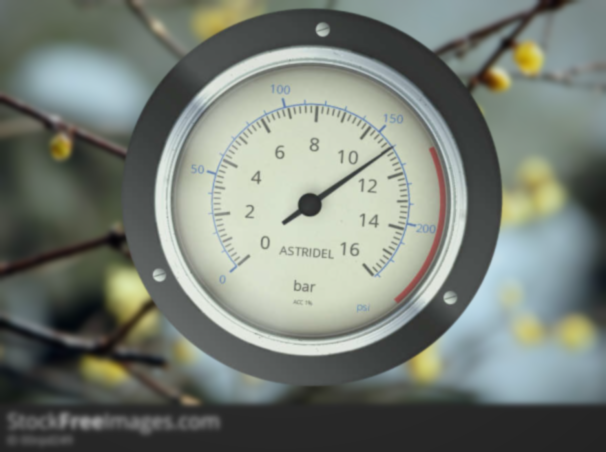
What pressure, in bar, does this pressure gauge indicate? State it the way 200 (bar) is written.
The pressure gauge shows 11 (bar)
